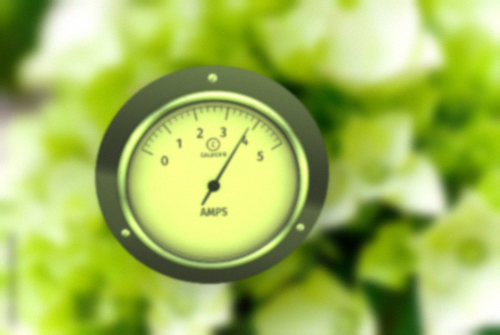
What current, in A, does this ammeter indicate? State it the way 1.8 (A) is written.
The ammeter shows 3.8 (A)
